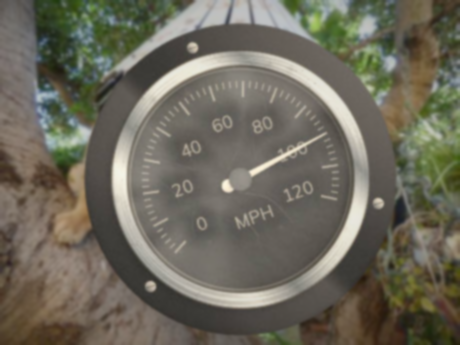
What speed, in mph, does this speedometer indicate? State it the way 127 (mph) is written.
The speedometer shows 100 (mph)
